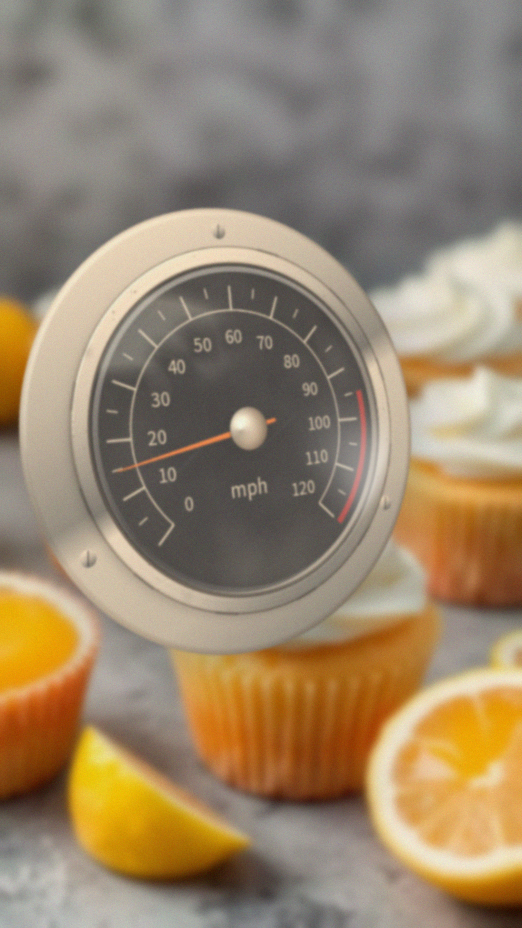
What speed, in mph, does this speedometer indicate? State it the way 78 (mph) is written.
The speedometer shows 15 (mph)
